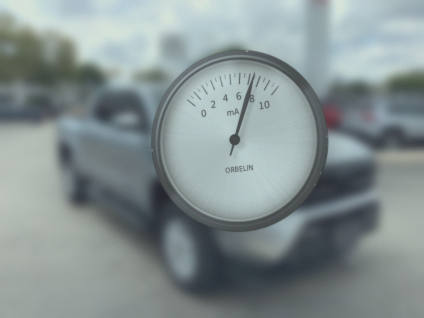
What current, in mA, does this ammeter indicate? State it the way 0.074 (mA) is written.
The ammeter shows 7.5 (mA)
